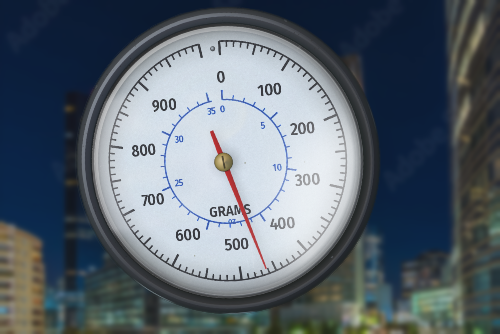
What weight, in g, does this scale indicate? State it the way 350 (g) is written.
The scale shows 460 (g)
